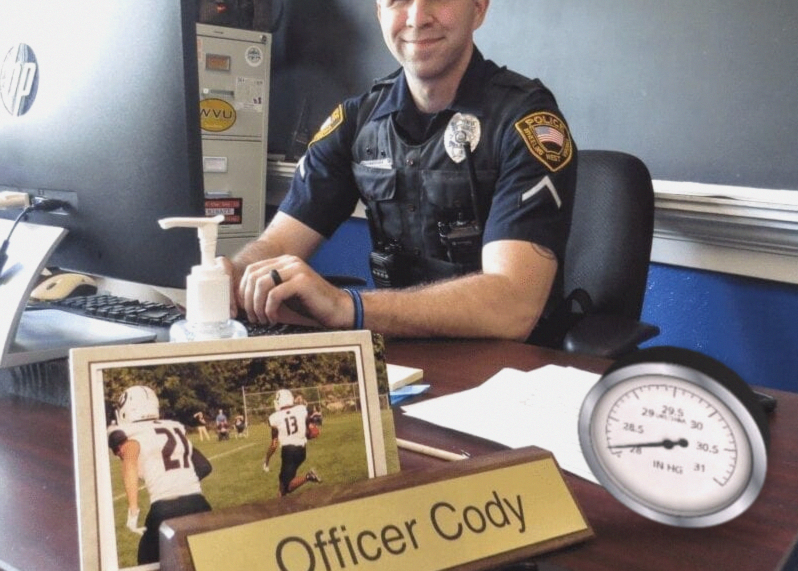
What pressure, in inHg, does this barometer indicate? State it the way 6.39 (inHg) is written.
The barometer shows 28.1 (inHg)
